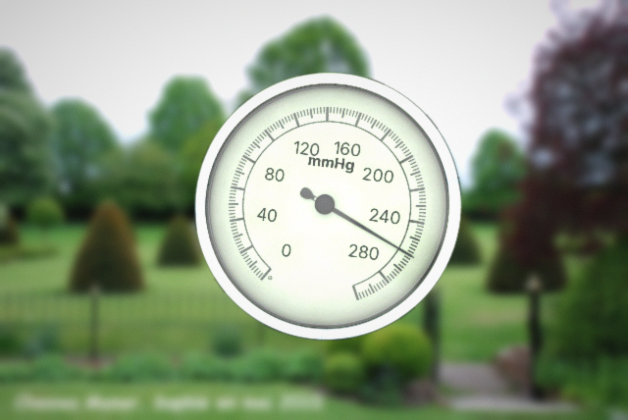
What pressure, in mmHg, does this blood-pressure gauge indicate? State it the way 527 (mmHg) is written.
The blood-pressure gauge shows 260 (mmHg)
